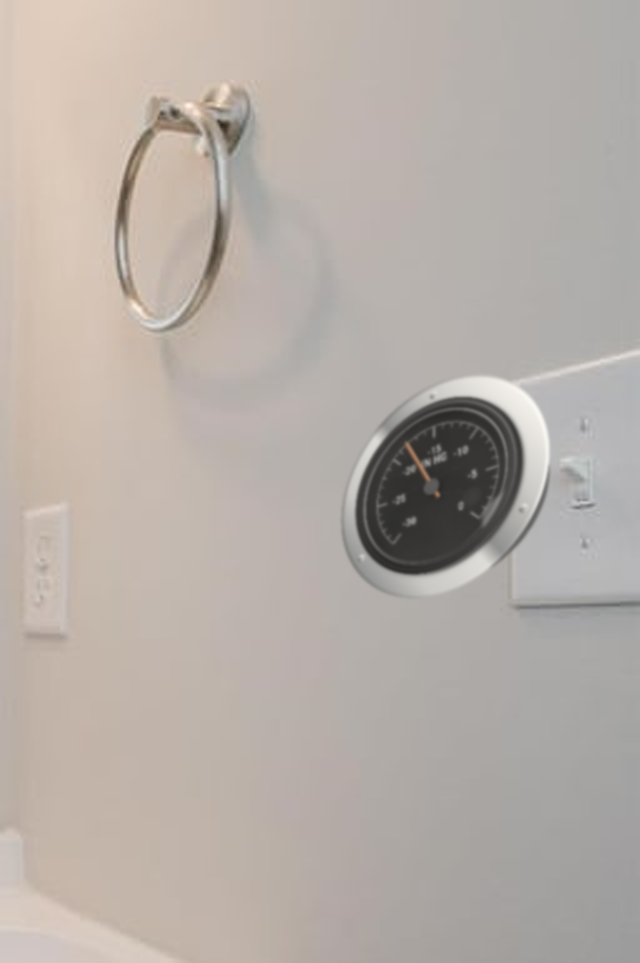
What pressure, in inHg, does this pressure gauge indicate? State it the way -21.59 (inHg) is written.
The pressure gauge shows -18 (inHg)
